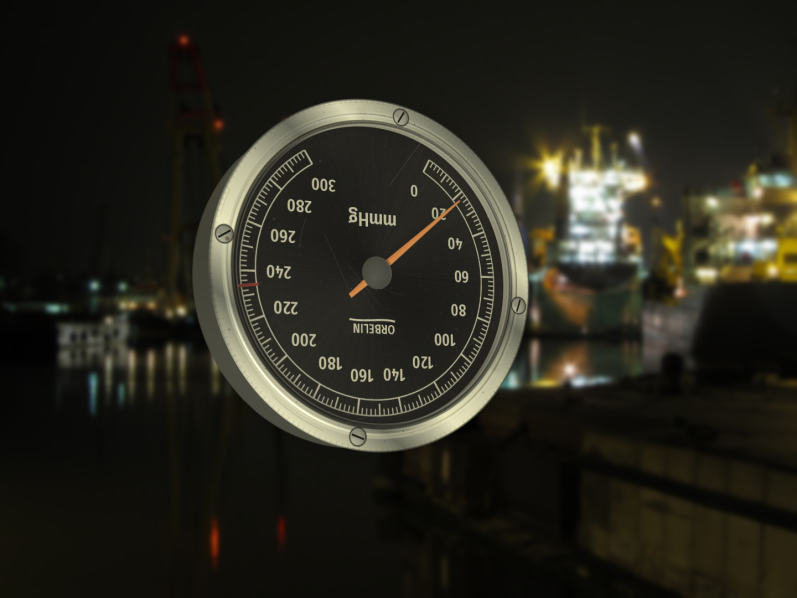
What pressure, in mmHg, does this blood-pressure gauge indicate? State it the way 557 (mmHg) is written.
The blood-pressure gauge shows 22 (mmHg)
